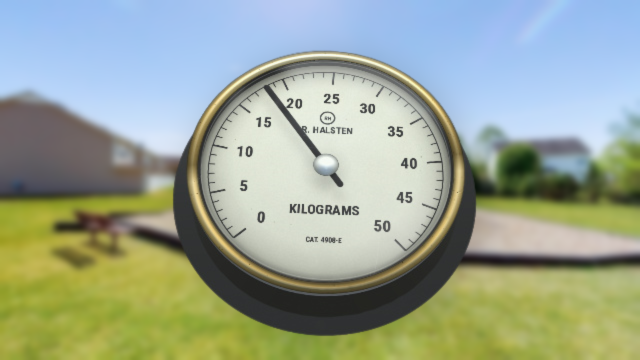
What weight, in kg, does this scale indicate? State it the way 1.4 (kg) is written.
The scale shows 18 (kg)
